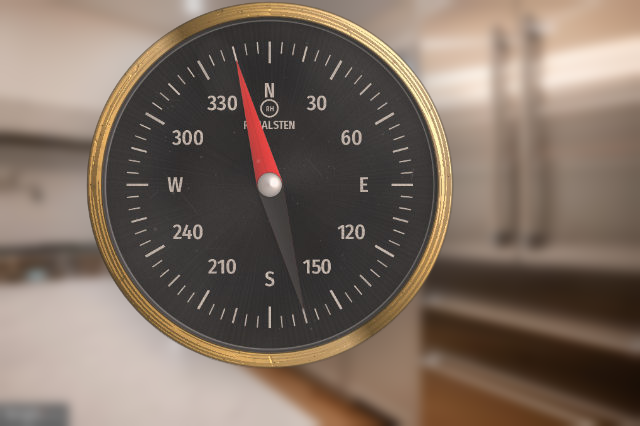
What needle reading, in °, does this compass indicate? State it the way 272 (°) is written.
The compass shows 345 (°)
